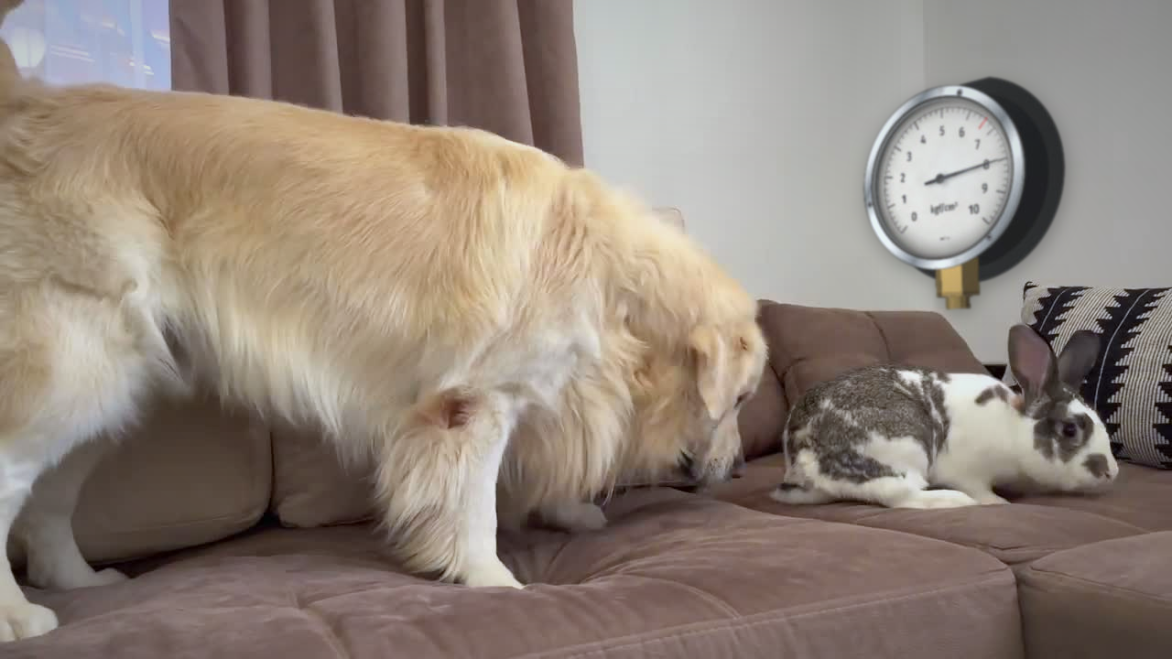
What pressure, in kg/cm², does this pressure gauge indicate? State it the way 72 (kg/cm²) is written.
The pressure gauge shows 8 (kg/cm²)
